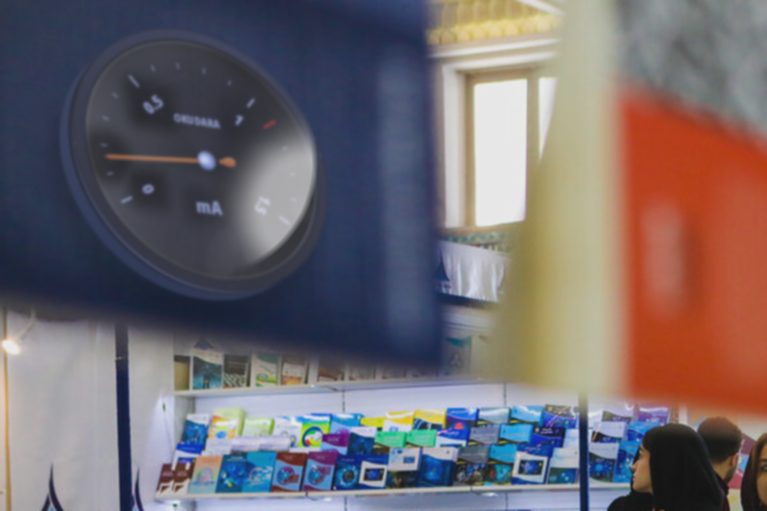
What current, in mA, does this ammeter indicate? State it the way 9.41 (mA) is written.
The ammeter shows 0.15 (mA)
